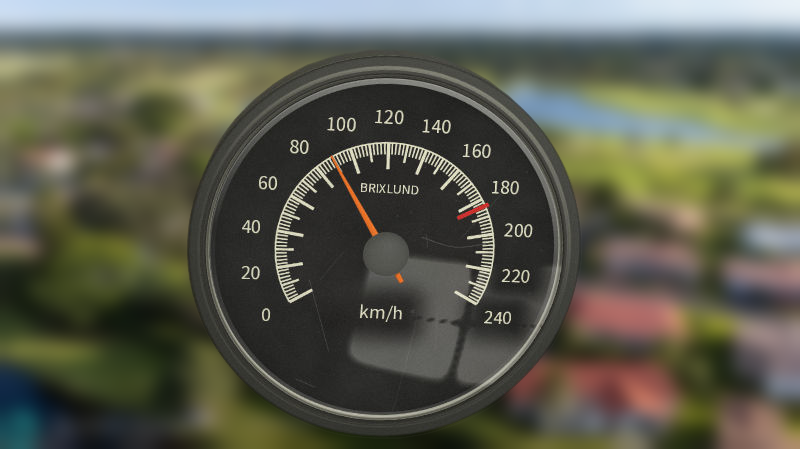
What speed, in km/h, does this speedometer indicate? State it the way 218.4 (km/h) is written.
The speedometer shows 90 (km/h)
